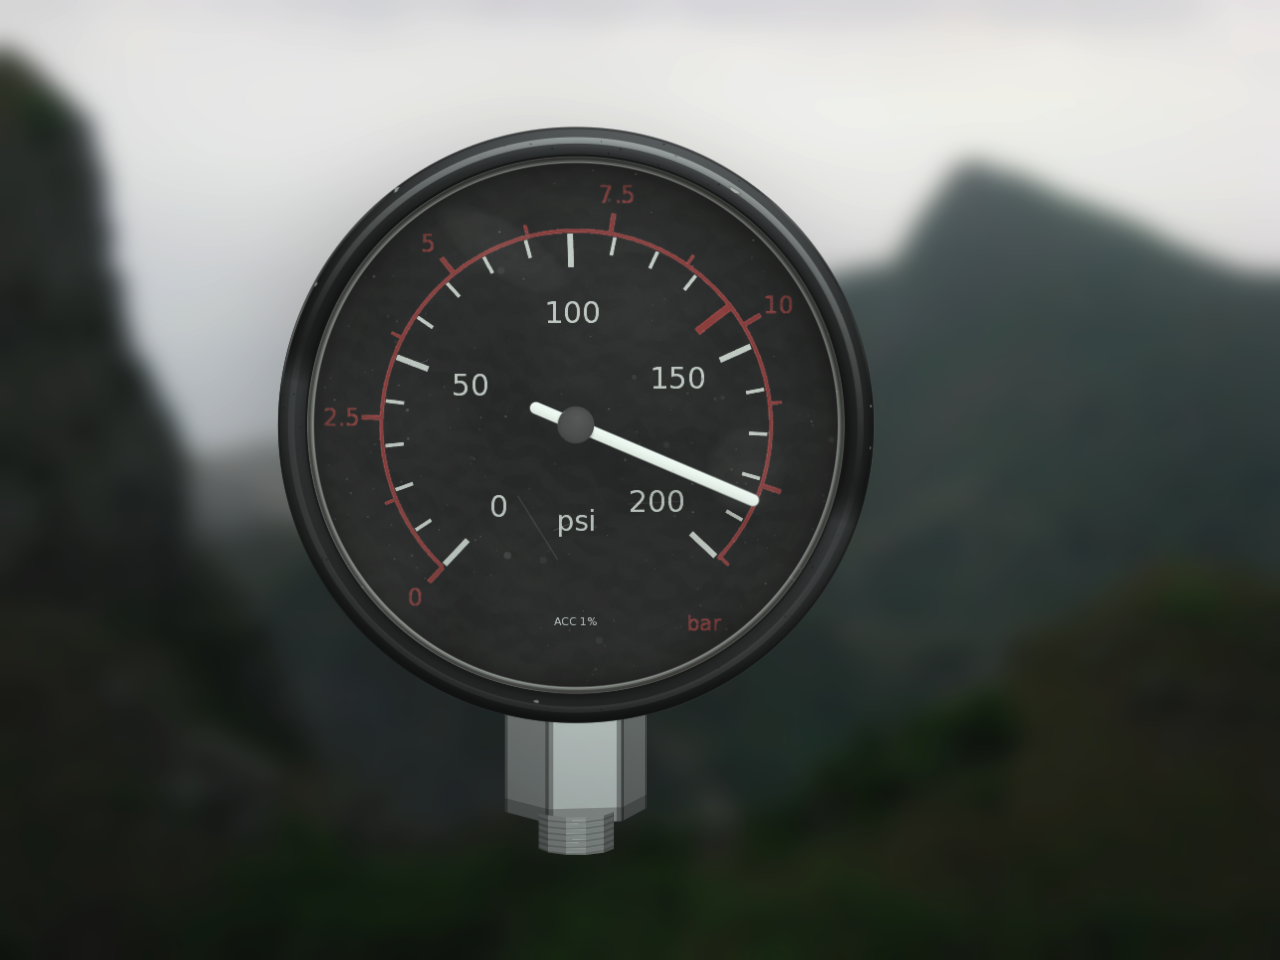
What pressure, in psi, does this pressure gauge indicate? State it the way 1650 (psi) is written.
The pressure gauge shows 185 (psi)
